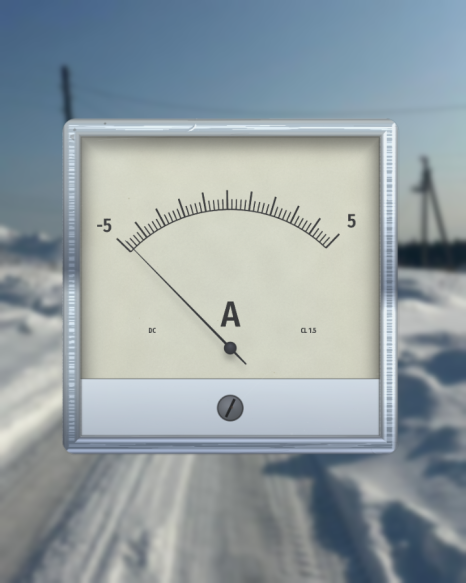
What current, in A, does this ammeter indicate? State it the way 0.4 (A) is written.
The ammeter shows -4.8 (A)
